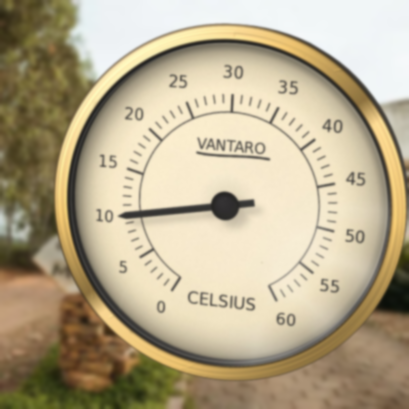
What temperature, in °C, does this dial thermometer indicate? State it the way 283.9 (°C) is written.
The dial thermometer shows 10 (°C)
